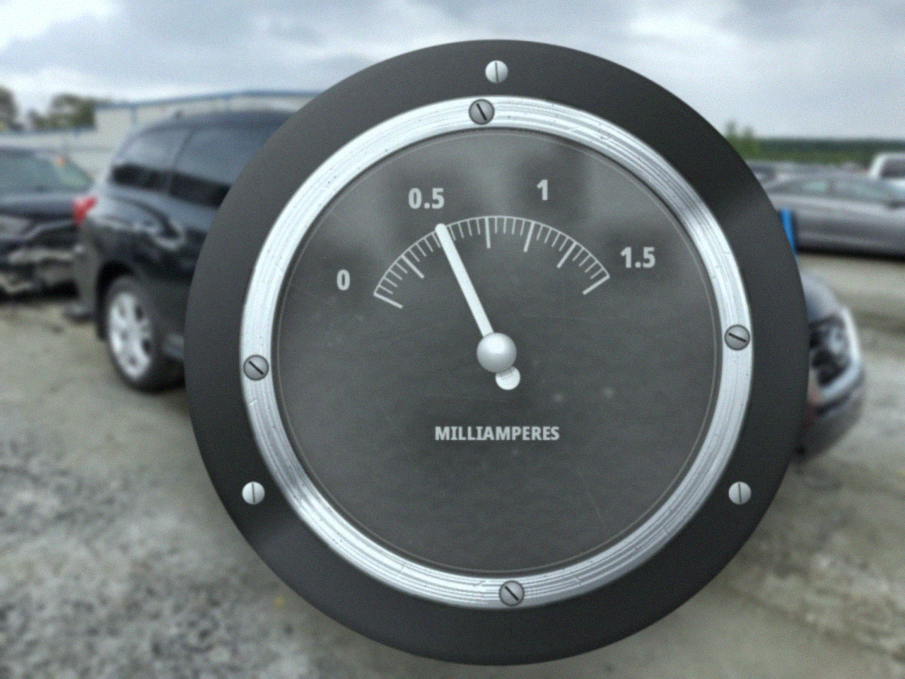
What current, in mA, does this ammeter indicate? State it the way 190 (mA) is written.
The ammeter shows 0.5 (mA)
